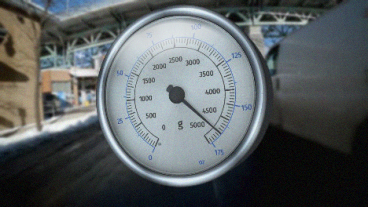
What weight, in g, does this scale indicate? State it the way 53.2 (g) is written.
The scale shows 4750 (g)
